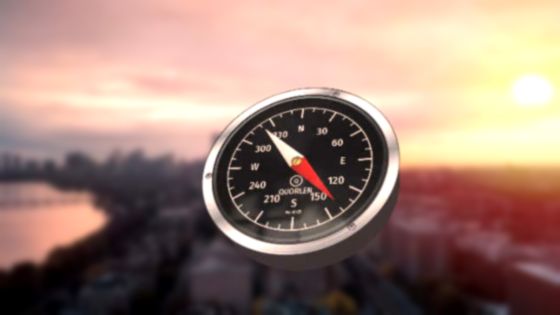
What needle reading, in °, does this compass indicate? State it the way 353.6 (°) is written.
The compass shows 140 (°)
